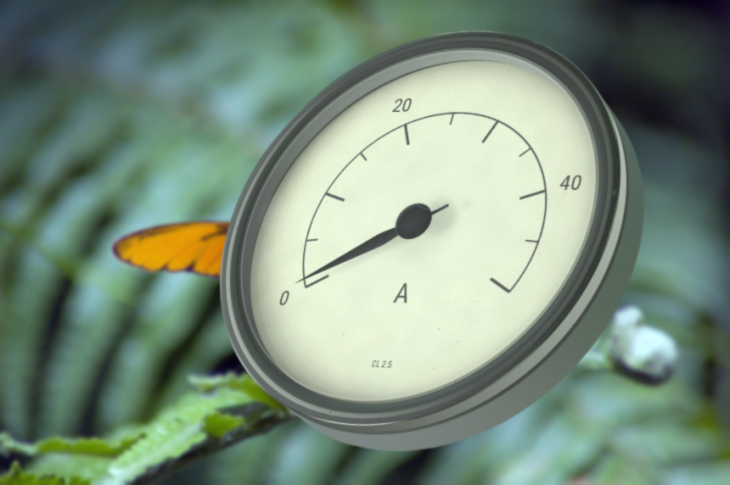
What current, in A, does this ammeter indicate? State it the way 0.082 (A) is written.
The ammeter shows 0 (A)
